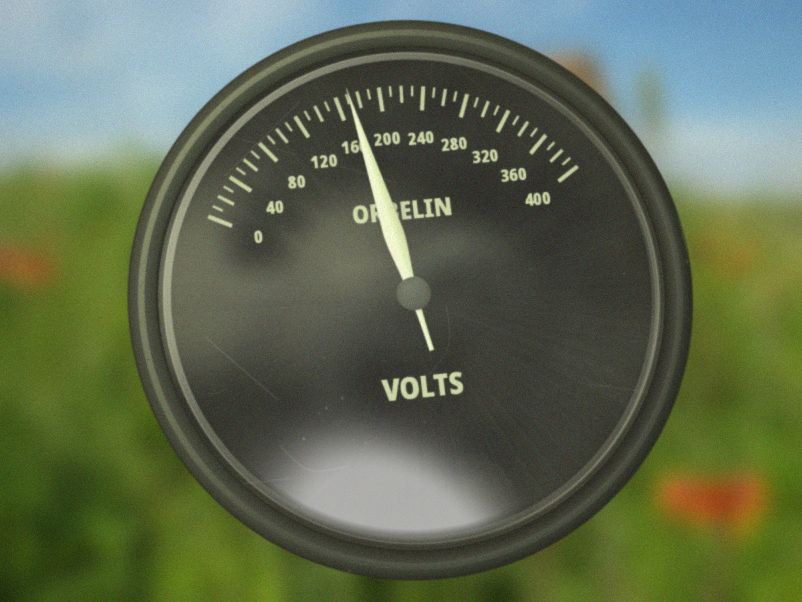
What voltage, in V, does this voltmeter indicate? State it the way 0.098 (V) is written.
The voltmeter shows 170 (V)
